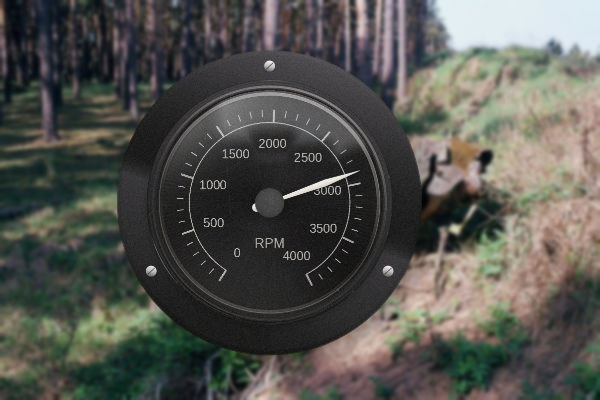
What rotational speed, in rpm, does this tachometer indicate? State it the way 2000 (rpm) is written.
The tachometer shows 2900 (rpm)
